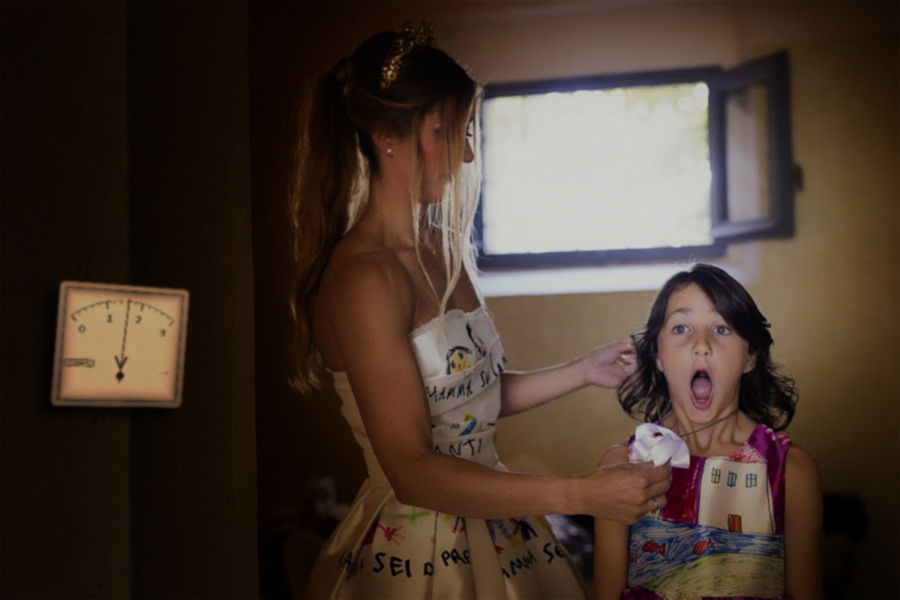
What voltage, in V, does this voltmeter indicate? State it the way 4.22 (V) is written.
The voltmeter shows 1.6 (V)
